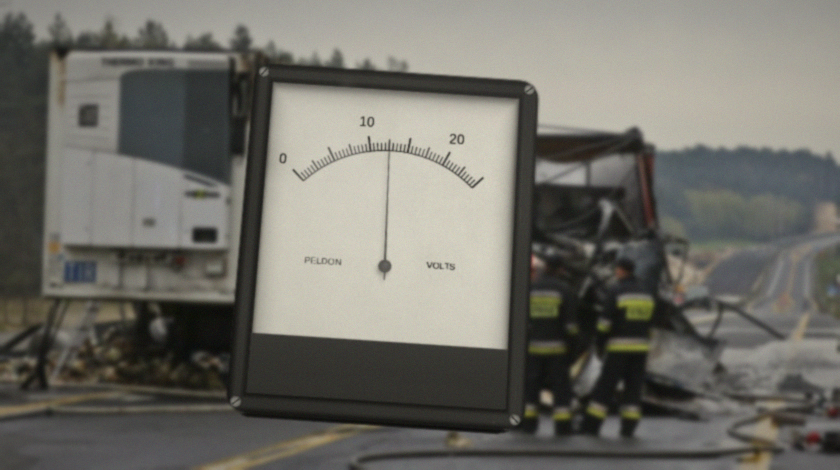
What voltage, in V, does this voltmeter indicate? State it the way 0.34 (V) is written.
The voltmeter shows 12.5 (V)
